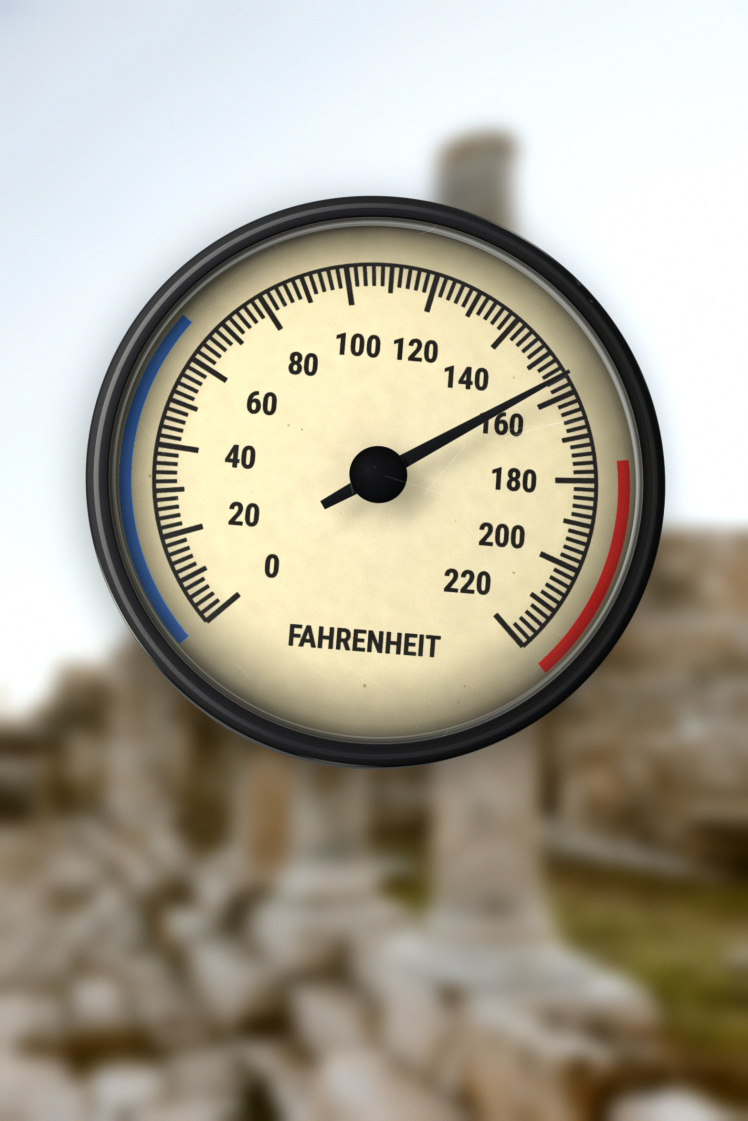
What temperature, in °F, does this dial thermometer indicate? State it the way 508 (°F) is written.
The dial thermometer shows 156 (°F)
